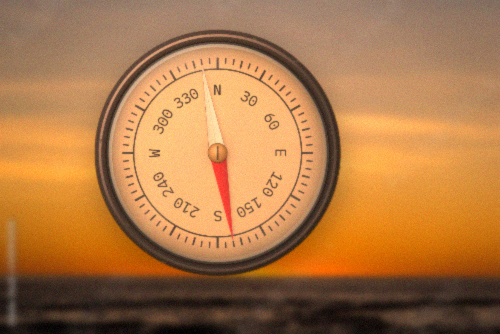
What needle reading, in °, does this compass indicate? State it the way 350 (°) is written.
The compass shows 170 (°)
